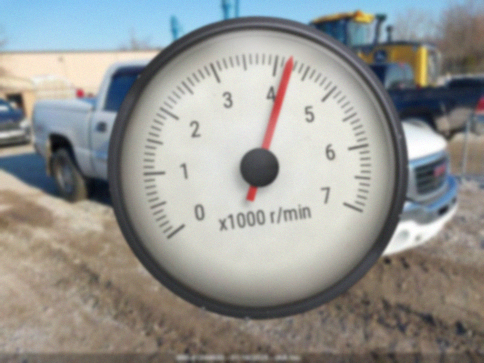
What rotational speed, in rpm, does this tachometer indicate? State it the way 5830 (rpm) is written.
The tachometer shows 4200 (rpm)
